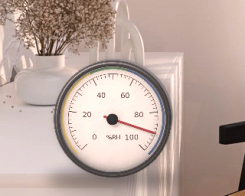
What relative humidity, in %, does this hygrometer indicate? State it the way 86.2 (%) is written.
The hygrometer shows 90 (%)
